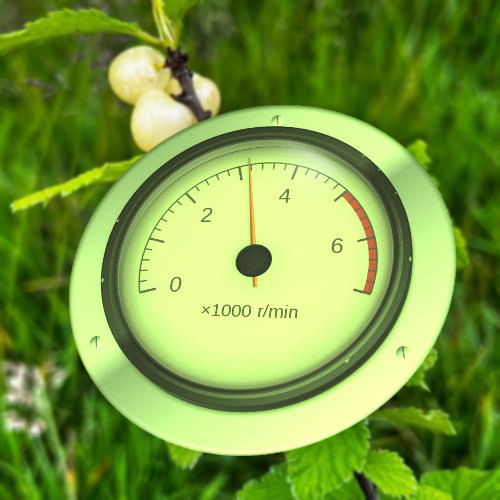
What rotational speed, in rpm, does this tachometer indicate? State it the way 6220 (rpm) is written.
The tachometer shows 3200 (rpm)
